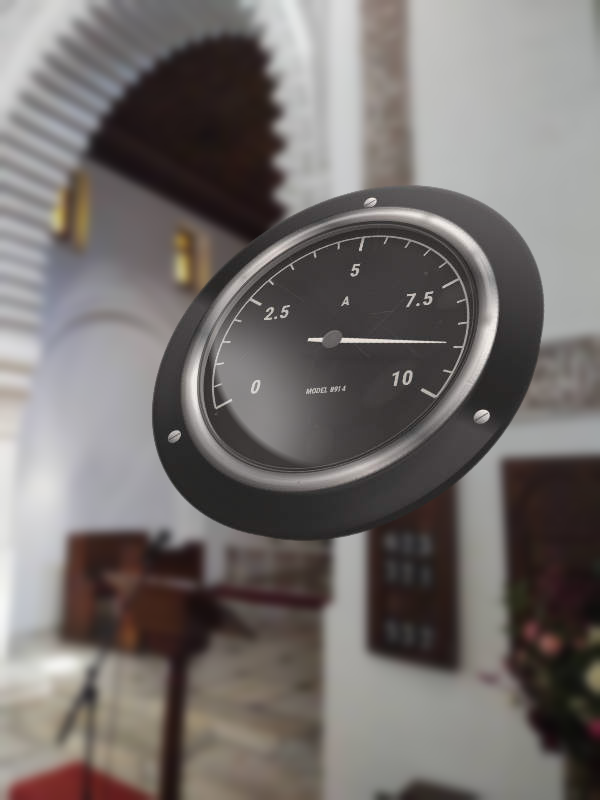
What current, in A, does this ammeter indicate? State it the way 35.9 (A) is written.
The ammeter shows 9 (A)
